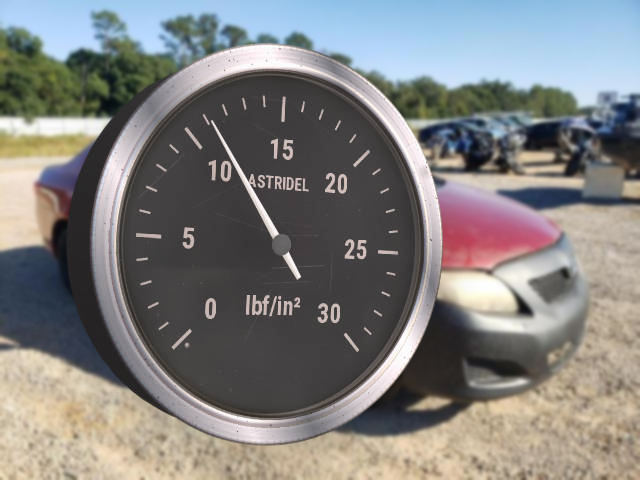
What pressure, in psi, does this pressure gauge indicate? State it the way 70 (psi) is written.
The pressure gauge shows 11 (psi)
